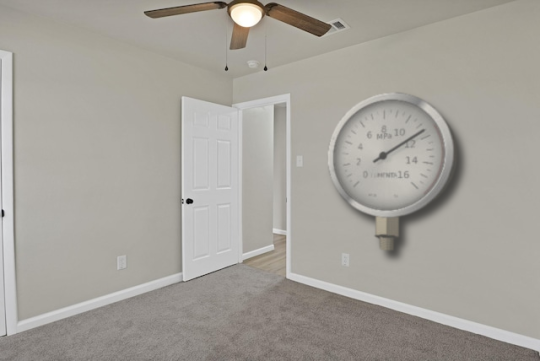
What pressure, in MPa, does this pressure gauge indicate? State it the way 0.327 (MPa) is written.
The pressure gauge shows 11.5 (MPa)
